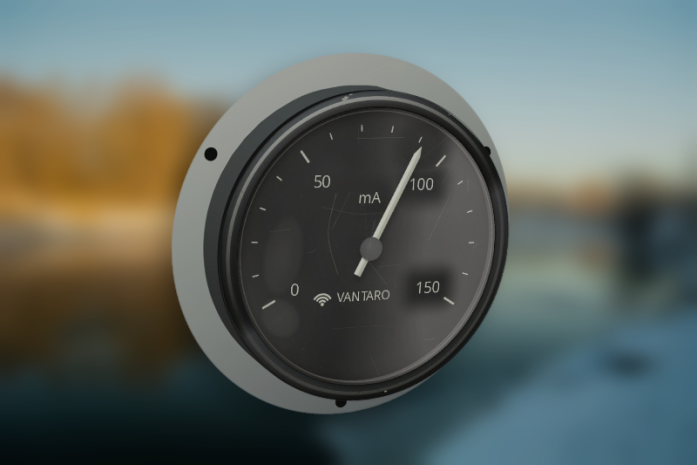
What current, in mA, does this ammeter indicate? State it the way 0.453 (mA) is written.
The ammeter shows 90 (mA)
